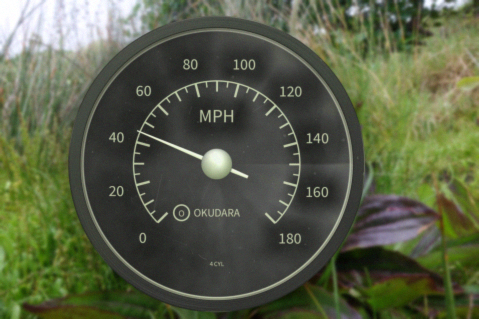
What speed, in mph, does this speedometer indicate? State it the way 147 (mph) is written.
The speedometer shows 45 (mph)
